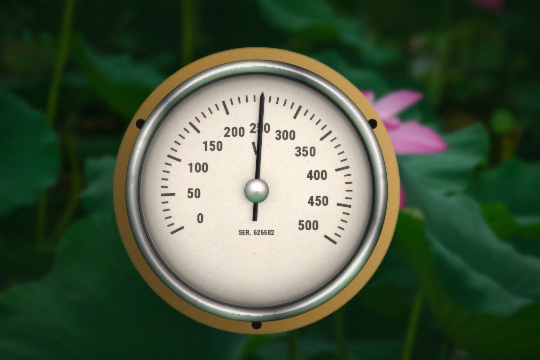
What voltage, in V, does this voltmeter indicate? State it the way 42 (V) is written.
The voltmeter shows 250 (V)
